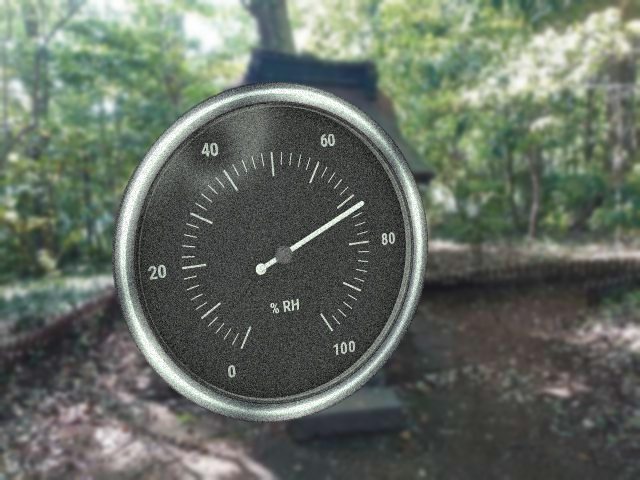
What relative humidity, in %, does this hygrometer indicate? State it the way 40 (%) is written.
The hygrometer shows 72 (%)
